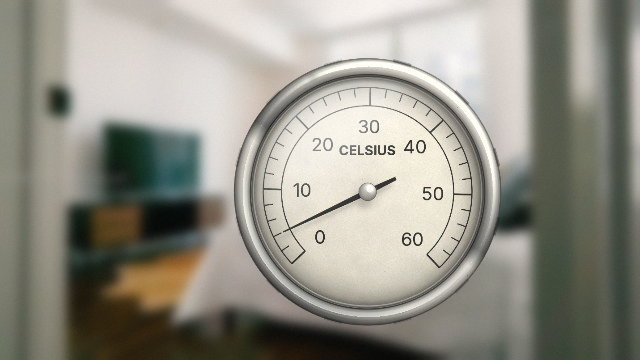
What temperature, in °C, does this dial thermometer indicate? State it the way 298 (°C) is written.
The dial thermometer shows 4 (°C)
